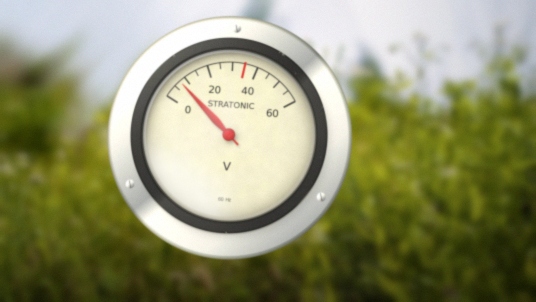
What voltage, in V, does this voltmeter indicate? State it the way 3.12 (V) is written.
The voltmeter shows 7.5 (V)
